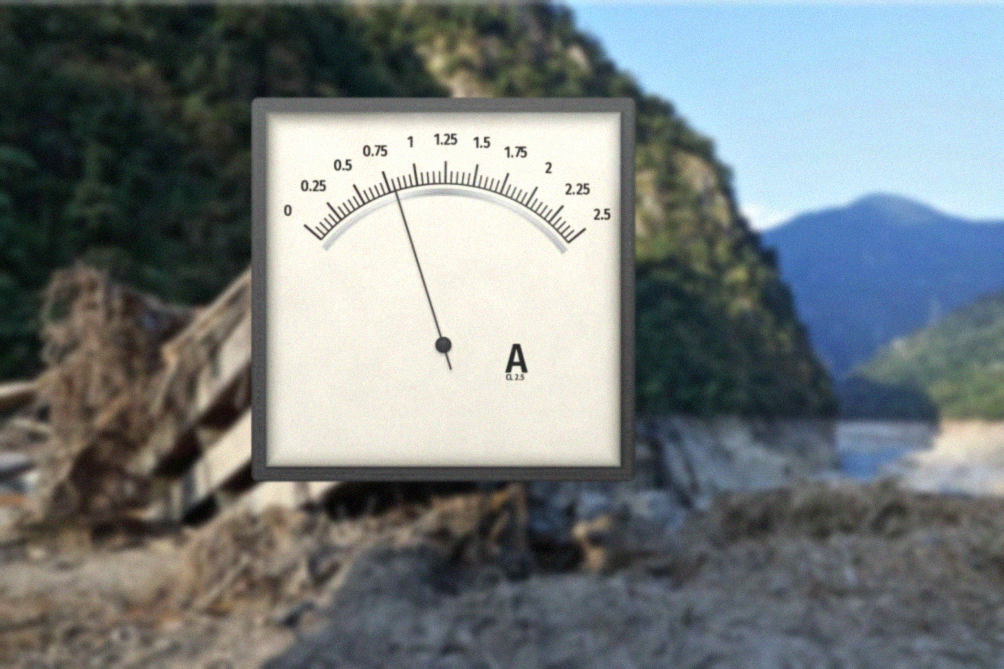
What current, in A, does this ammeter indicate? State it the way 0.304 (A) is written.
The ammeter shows 0.8 (A)
